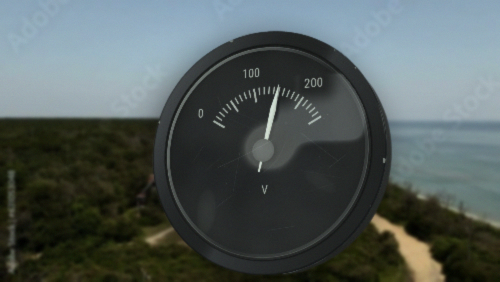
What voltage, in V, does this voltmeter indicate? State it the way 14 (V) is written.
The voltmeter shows 150 (V)
